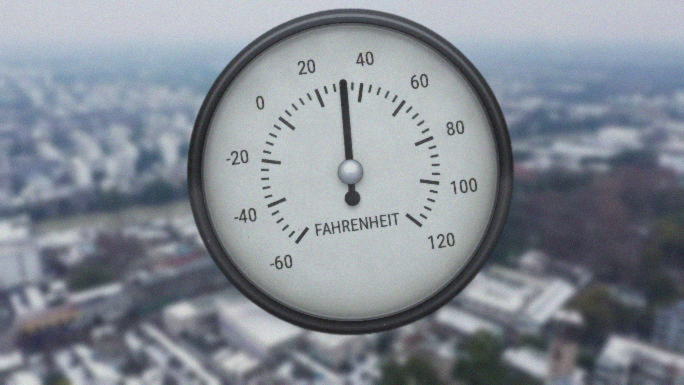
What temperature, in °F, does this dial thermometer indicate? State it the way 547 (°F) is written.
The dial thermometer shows 32 (°F)
